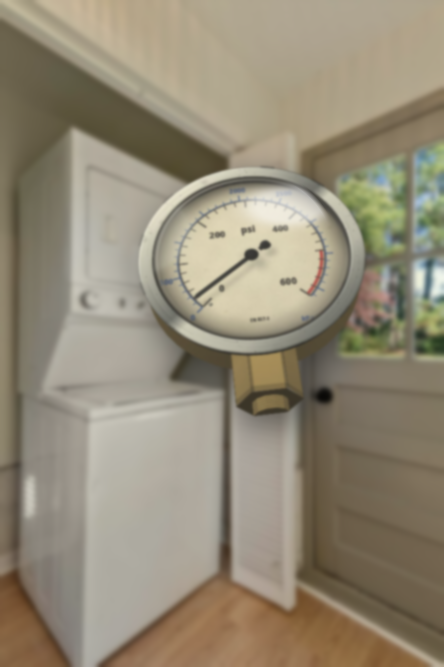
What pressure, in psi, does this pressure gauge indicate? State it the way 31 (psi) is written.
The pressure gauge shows 20 (psi)
